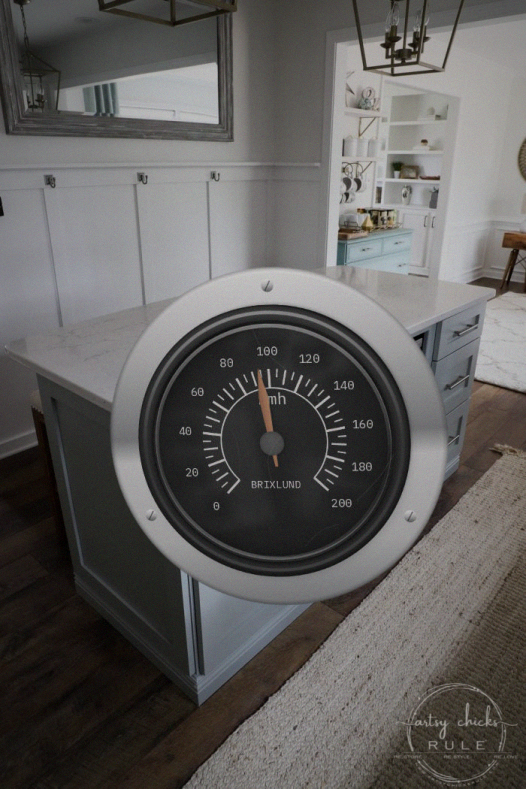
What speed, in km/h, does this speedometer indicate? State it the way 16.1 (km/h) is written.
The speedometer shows 95 (km/h)
